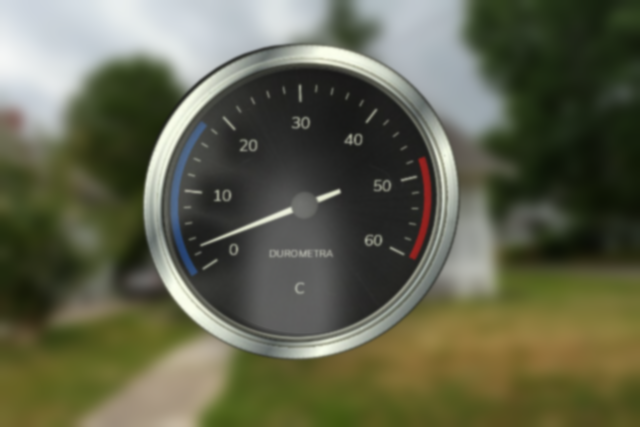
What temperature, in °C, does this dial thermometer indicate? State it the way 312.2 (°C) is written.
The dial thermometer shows 3 (°C)
